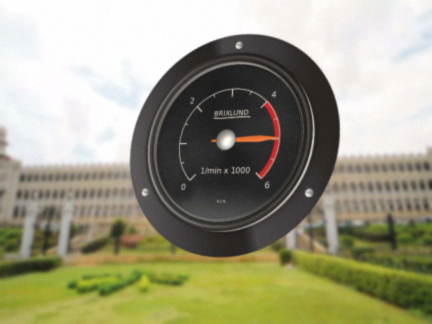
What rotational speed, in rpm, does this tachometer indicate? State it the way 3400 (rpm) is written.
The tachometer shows 5000 (rpm)
